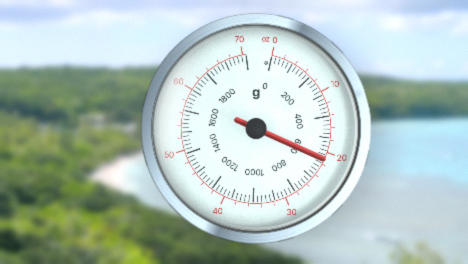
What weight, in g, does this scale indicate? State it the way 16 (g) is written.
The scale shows 600 (g)
